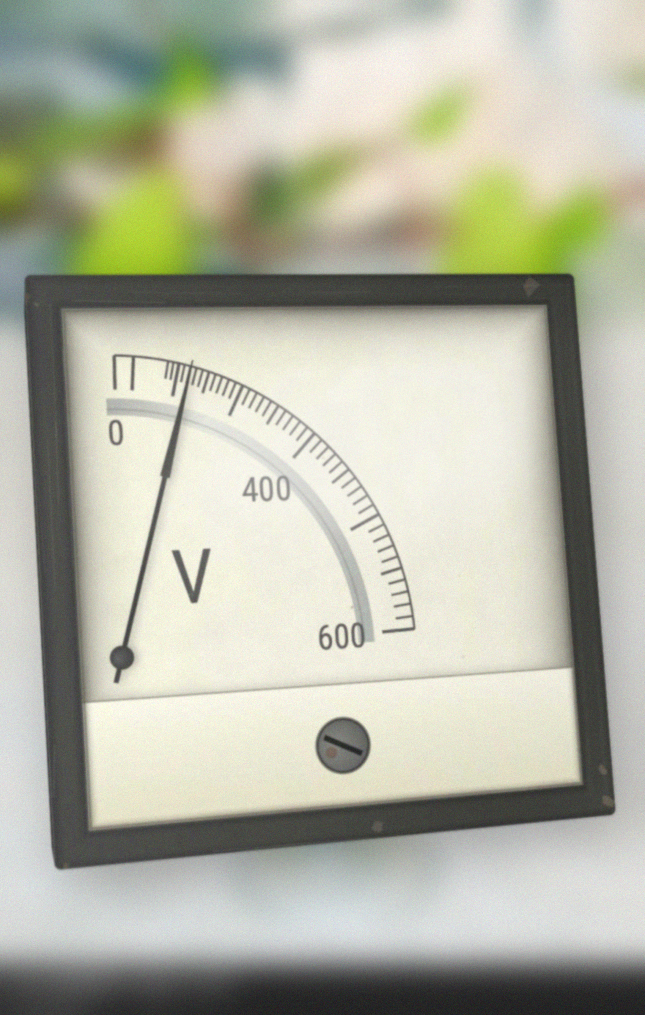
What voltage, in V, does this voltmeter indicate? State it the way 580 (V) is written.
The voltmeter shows 220 (V)
